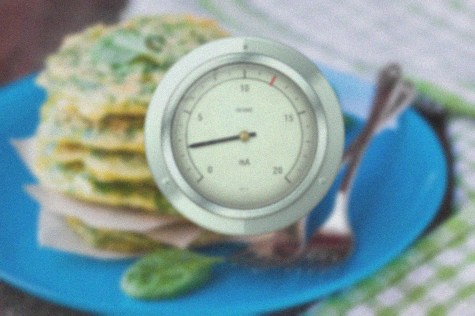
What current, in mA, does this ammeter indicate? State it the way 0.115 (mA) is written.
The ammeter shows 2.5 (mA)
